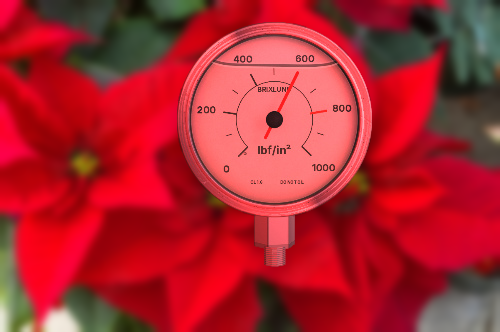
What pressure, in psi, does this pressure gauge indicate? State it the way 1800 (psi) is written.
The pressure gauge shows 600 (psi)
